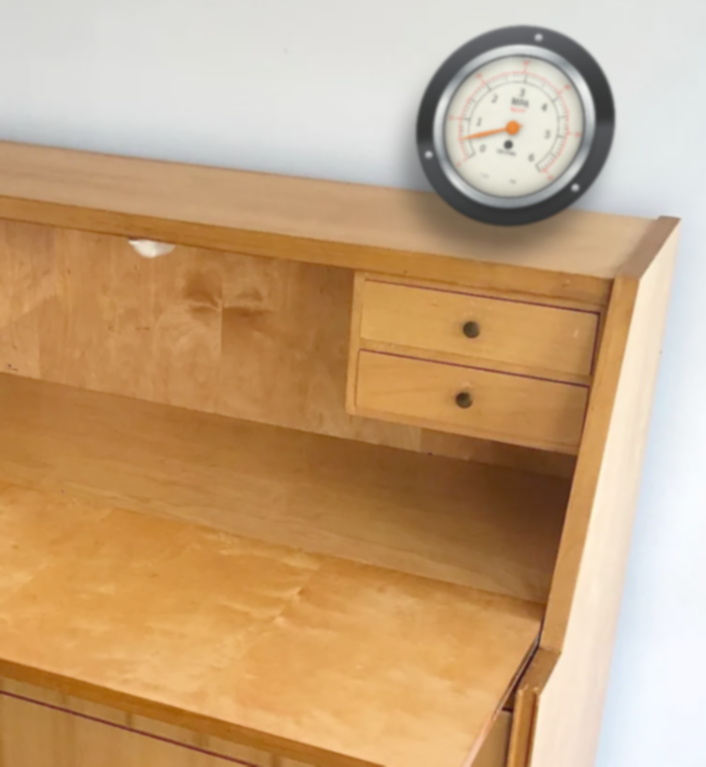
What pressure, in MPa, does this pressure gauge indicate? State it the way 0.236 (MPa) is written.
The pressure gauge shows 0.5 (MPa)
